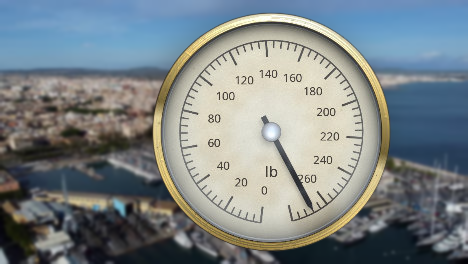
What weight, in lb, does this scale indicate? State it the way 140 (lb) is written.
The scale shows 268 (lb)
